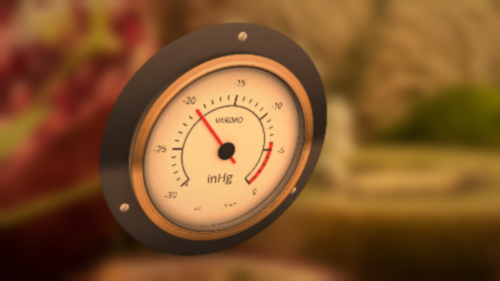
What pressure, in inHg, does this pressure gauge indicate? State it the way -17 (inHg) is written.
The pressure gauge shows -20 (inHg)
